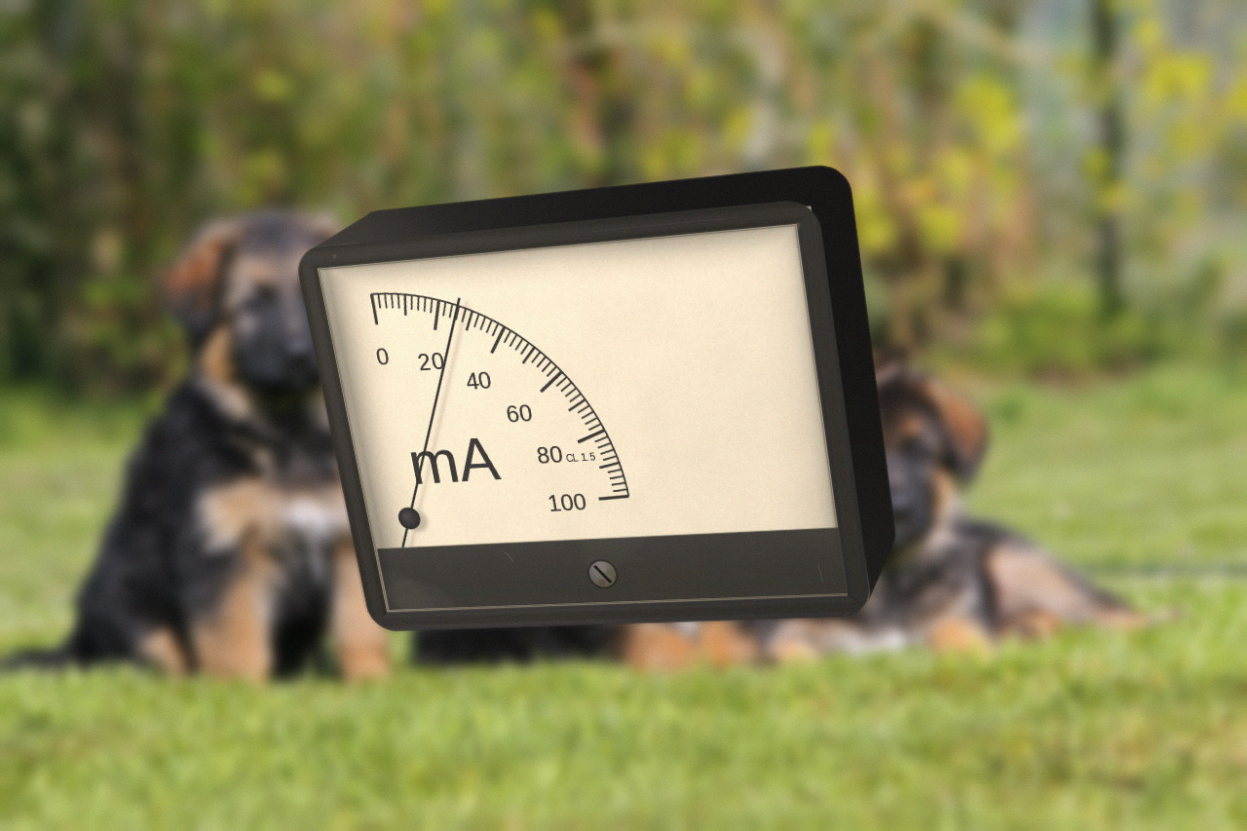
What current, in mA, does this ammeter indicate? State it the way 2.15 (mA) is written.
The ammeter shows 26 (mA)
